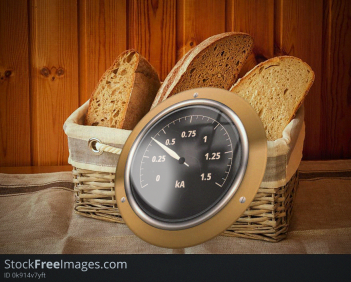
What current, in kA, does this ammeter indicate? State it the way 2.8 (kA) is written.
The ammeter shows 0.4 (kA)
